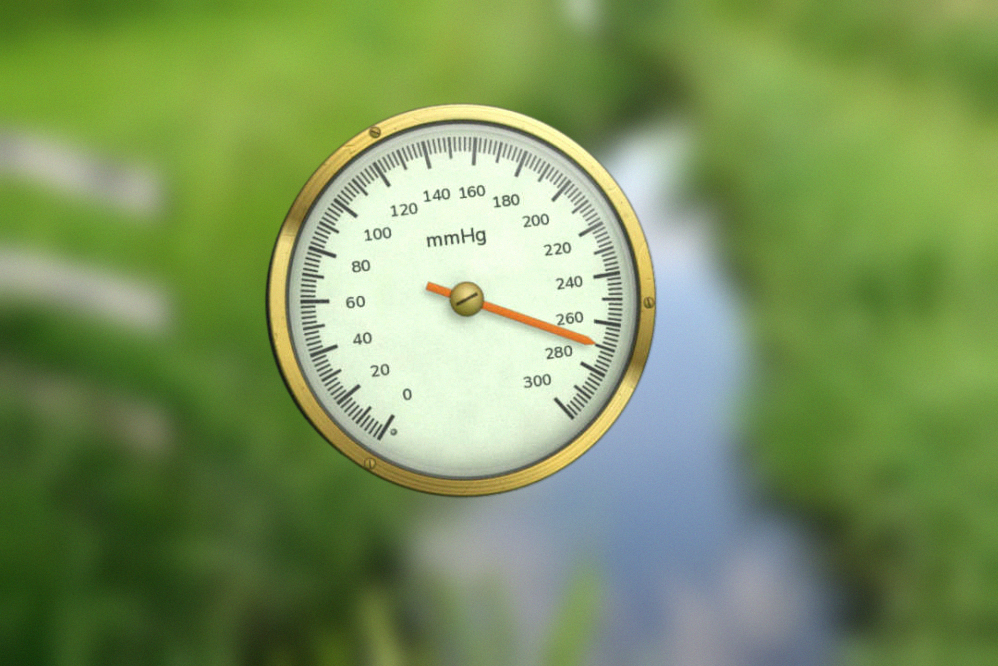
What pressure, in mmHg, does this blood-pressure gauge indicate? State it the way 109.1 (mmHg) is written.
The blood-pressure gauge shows 270 (mmHg)
